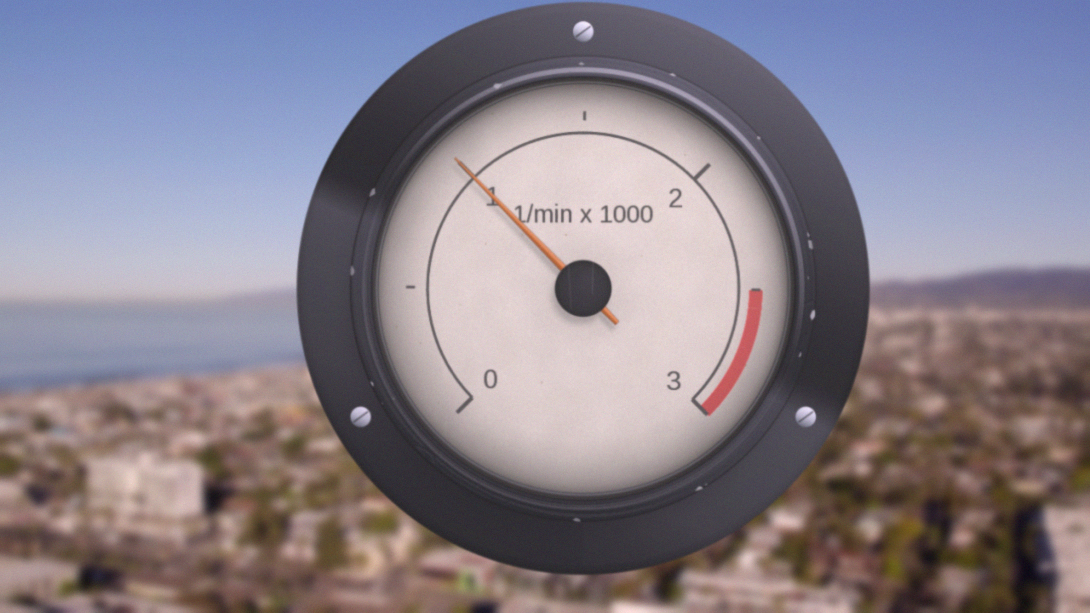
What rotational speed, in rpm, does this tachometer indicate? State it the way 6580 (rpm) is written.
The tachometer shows 1000 (rpm)
